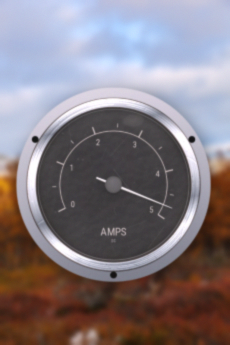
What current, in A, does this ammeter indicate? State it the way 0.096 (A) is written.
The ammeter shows 4.75 (A)
